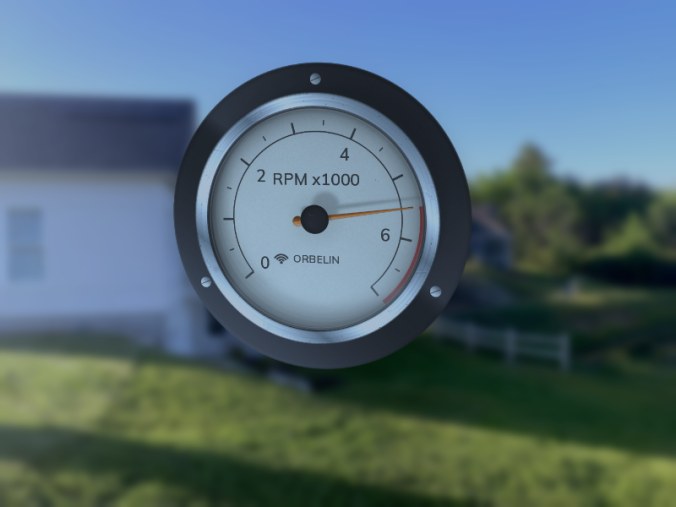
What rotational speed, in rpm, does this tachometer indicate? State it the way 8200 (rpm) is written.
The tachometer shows 5500 (rpm)
